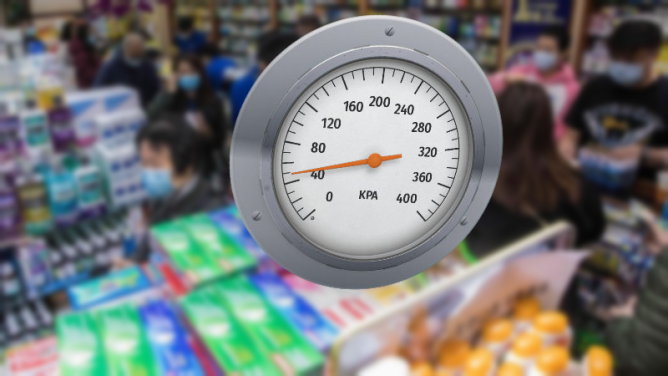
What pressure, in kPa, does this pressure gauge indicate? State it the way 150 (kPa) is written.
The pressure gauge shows 50 (kPa)
